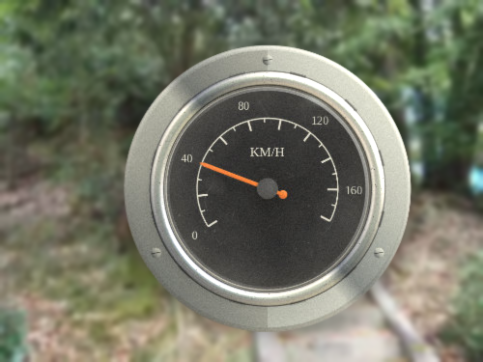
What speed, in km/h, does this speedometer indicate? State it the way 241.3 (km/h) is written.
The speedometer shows 40 (km/h)
